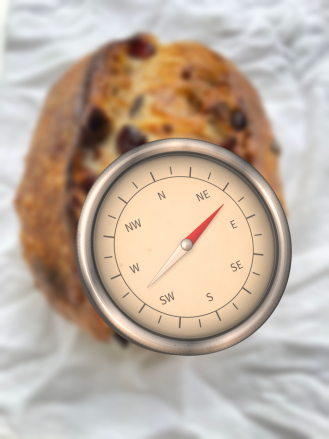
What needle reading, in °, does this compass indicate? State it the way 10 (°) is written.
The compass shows 67.5 (°)
